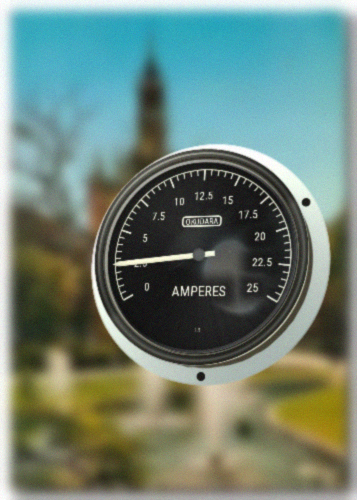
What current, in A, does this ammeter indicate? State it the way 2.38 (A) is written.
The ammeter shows 2.5 (A)
